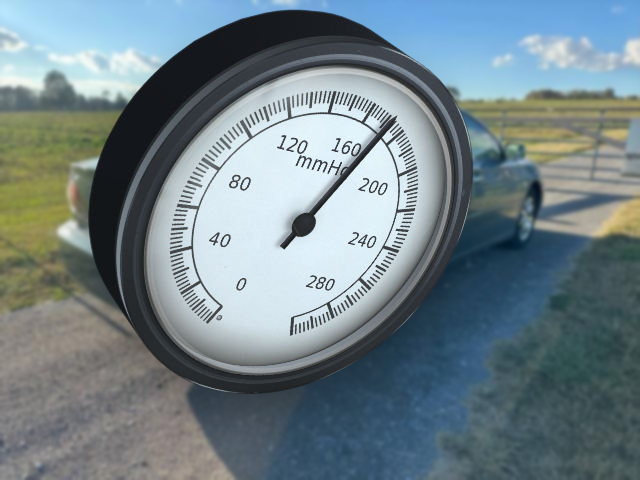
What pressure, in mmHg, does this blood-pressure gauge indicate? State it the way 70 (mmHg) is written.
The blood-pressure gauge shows 170 (mmHg)
